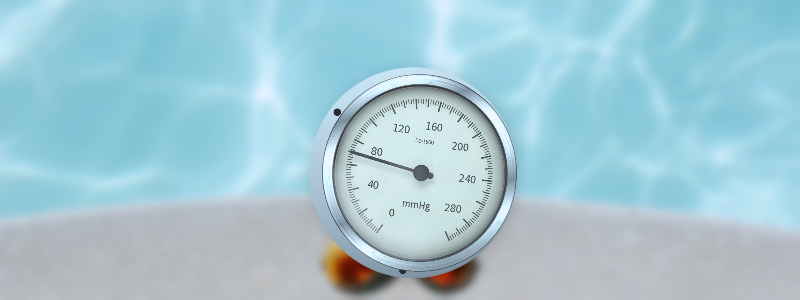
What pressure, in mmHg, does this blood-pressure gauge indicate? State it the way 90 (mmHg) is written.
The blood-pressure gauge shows 70 (mmHg)
